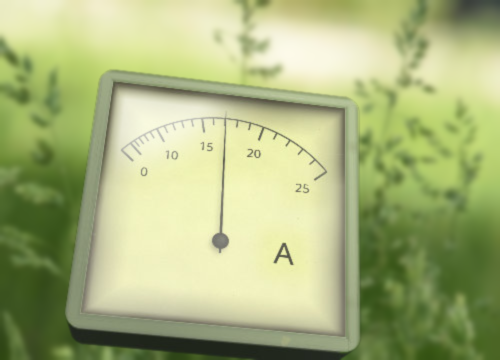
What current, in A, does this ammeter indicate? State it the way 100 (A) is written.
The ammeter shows 17 (A)
